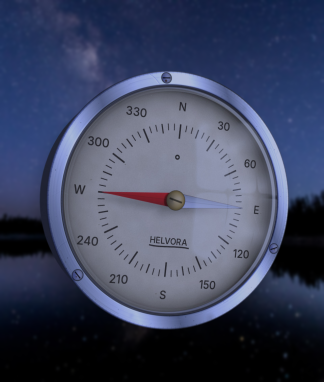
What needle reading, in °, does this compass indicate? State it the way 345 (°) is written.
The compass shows 270 (°)
